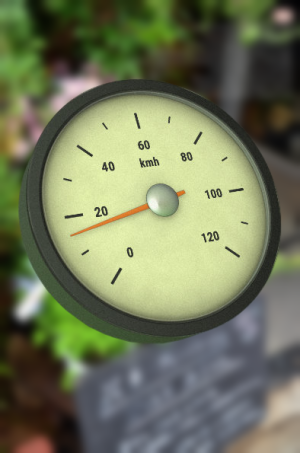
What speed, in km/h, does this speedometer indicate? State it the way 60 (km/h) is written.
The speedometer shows 15 (km/h)
